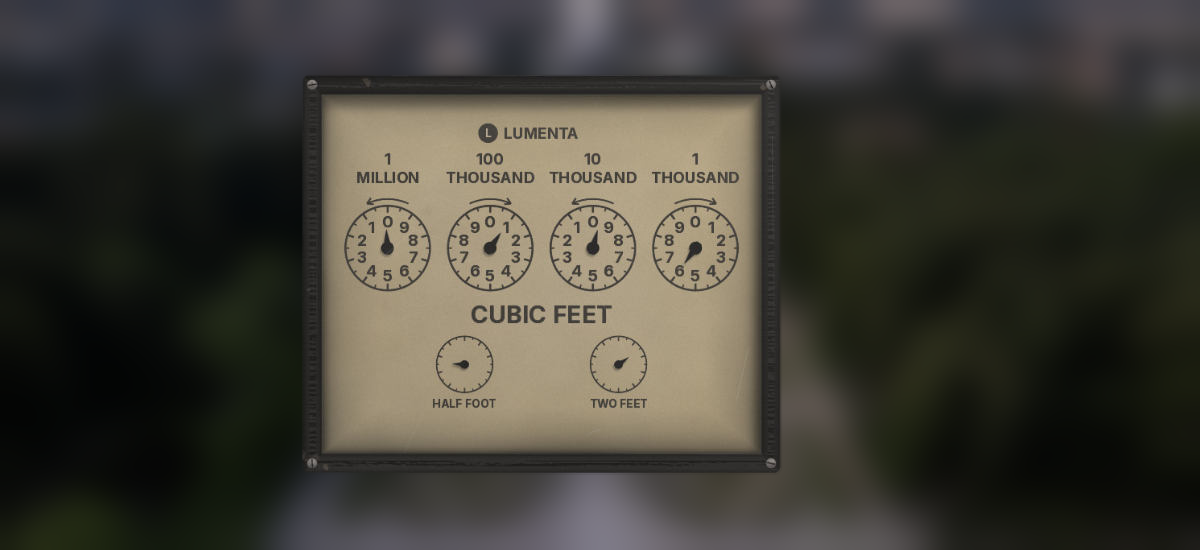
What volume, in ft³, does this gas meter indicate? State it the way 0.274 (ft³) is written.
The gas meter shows 9600 (ft³)
